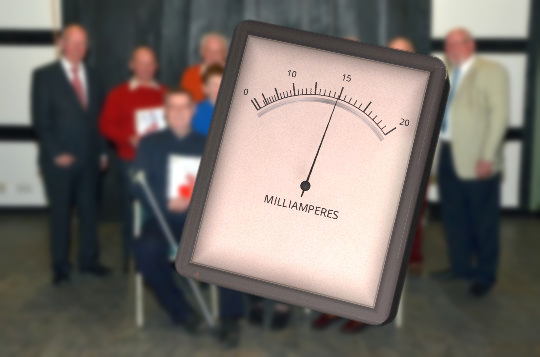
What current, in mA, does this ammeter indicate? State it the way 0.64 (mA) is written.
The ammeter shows 15 (mA)
